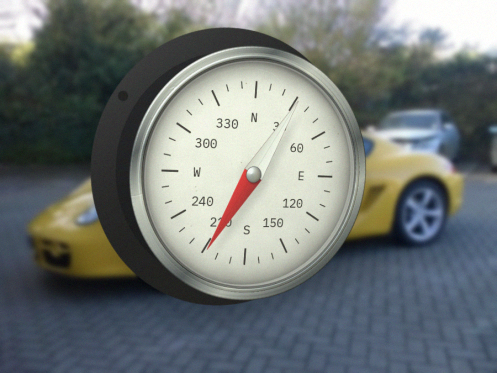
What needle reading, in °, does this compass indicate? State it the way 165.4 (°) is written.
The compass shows 210 (°)
